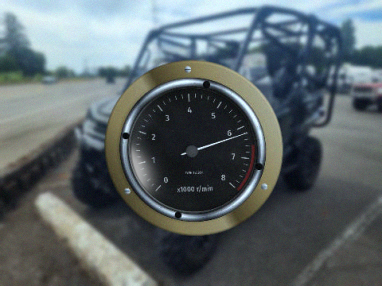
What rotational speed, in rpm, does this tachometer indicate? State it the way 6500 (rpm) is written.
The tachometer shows 6200 (rpm)
